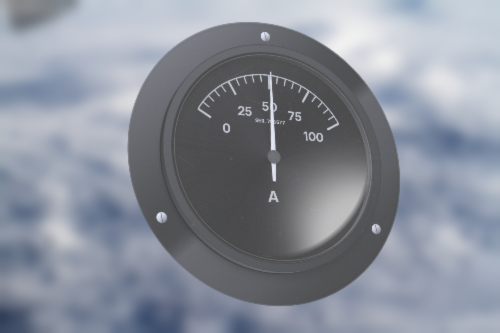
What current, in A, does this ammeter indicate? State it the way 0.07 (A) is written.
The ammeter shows 50 (A)
